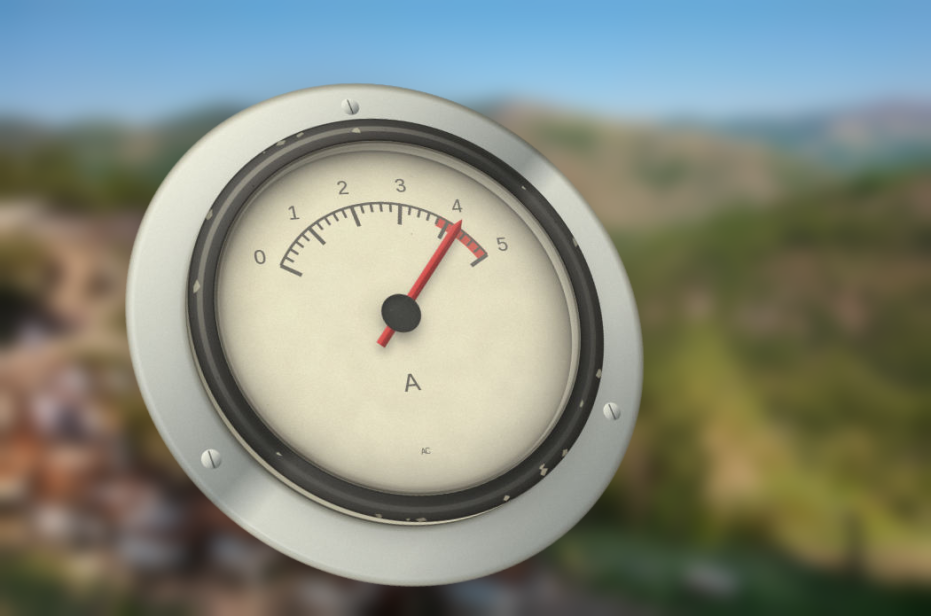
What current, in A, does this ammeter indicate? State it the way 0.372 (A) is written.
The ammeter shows 4.2 (A)
